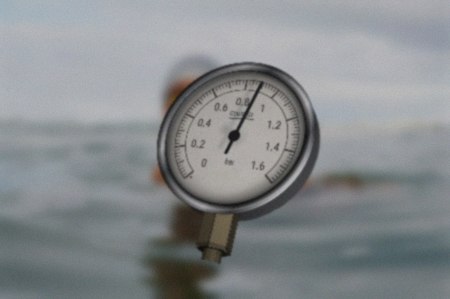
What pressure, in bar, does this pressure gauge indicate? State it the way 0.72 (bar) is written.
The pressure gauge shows 0.9 (bar)
